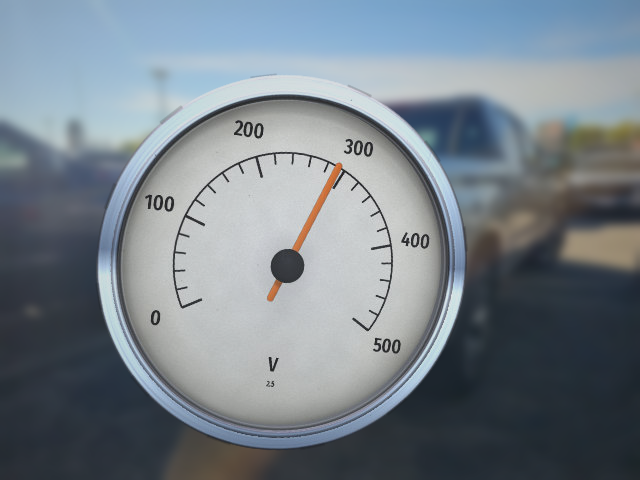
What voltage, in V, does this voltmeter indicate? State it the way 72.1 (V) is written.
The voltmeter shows 290 (V)
